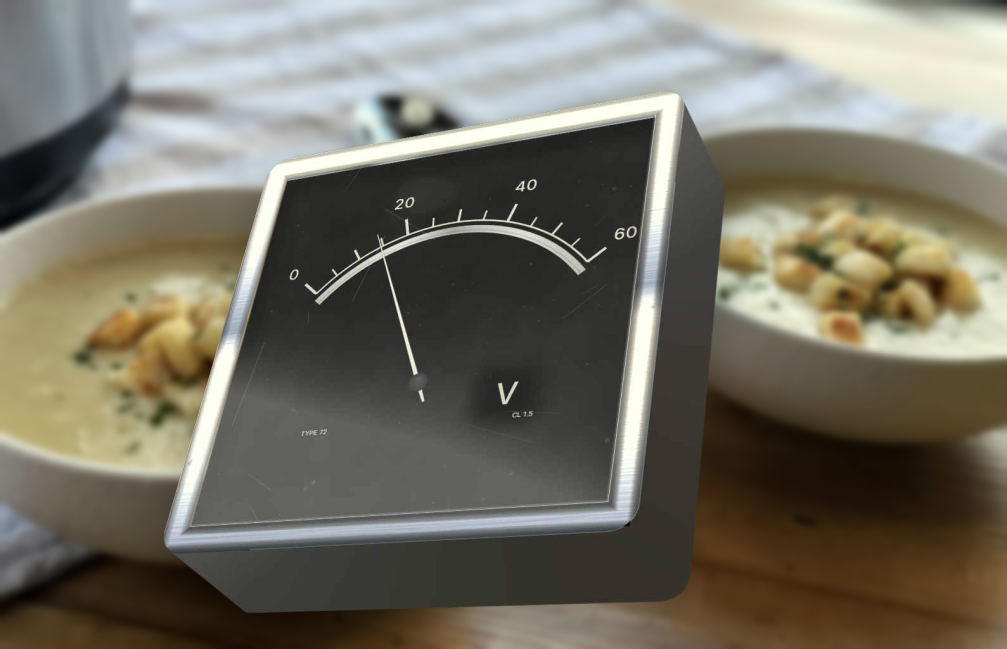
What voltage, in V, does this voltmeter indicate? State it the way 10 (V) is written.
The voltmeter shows 15 (V)
